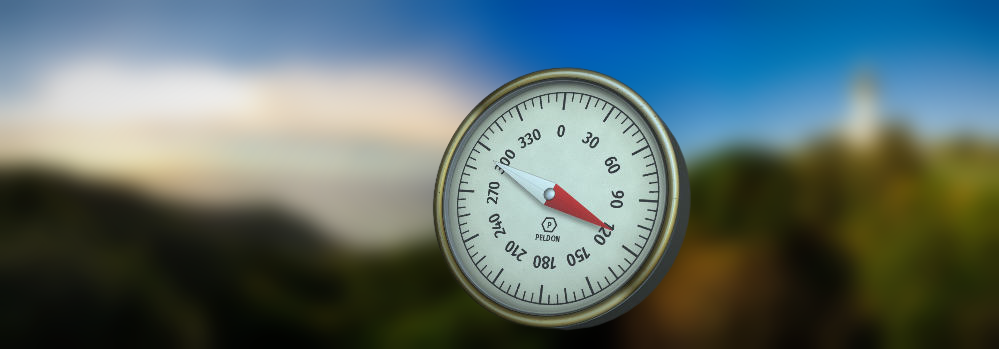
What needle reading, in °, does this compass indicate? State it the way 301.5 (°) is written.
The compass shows 115 (°)
